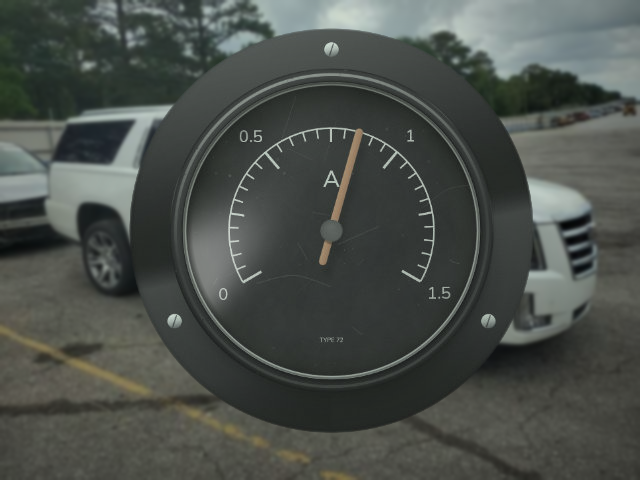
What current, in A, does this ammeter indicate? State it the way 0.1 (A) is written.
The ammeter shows 0.85 (A)
